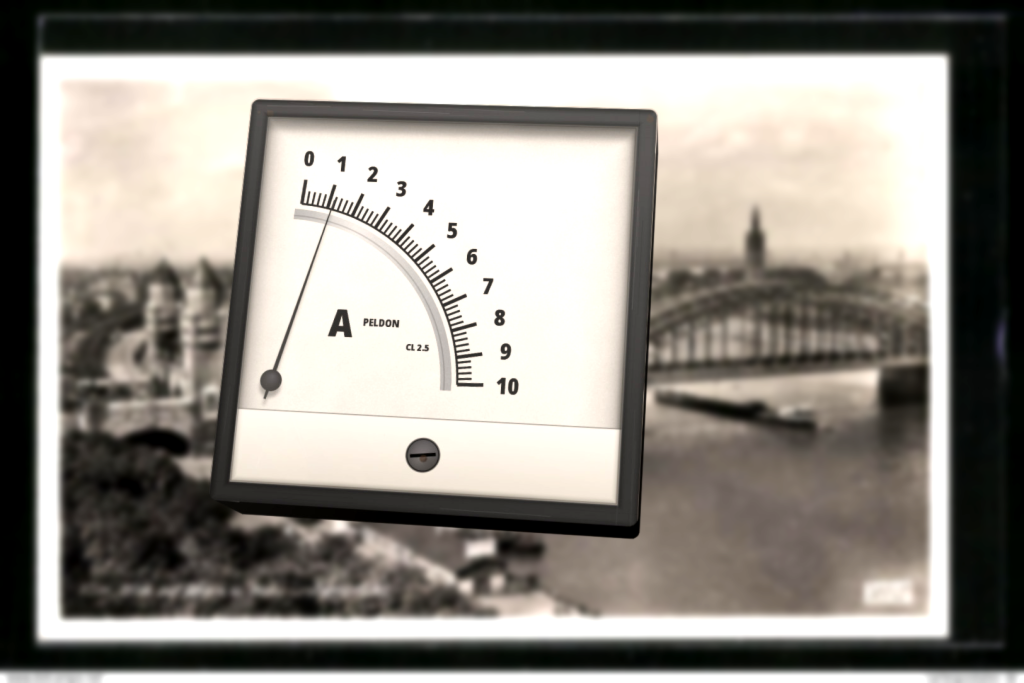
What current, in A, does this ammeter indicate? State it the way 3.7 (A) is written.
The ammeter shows 1.2 (A)
